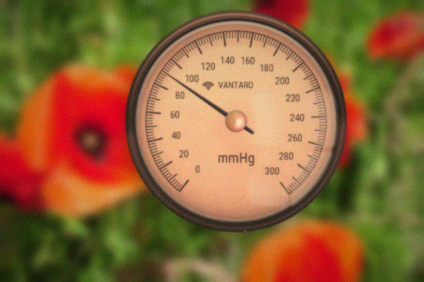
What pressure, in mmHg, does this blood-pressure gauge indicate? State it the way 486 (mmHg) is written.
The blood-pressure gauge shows 90 (mmHg)
